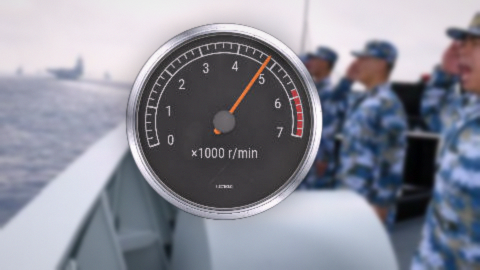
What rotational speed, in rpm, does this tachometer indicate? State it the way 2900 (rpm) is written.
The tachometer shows 4800 (rpm)
